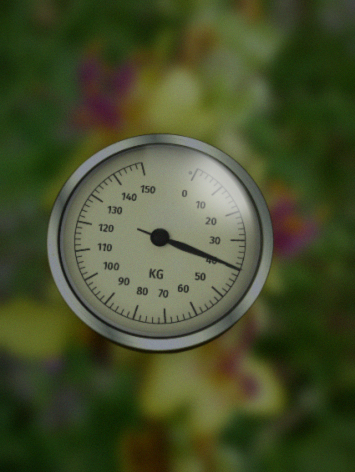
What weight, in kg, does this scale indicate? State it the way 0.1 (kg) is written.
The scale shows 40 (kg)
